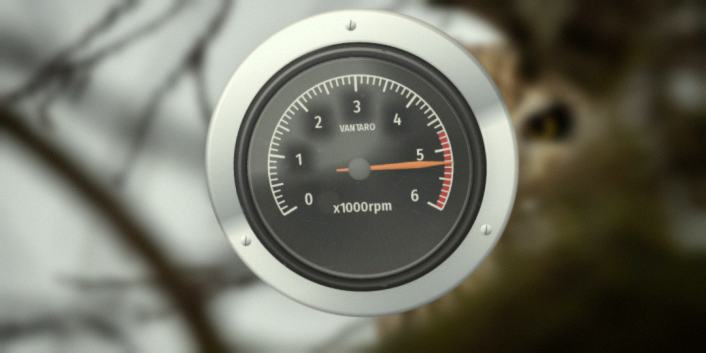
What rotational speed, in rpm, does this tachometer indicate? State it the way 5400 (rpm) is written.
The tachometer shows 5200 (rpm)
